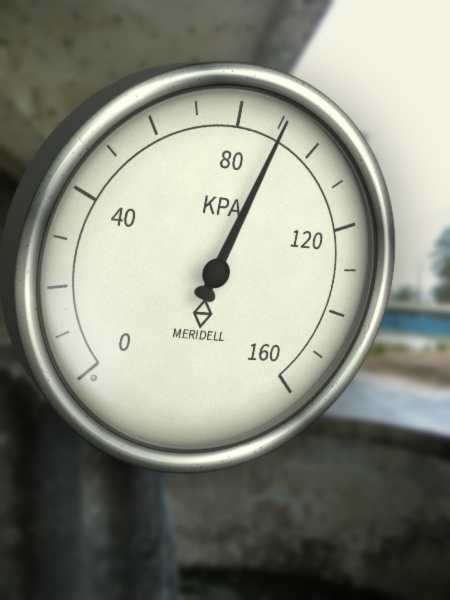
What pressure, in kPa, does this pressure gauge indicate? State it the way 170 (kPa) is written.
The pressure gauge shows 90 (kPa)
